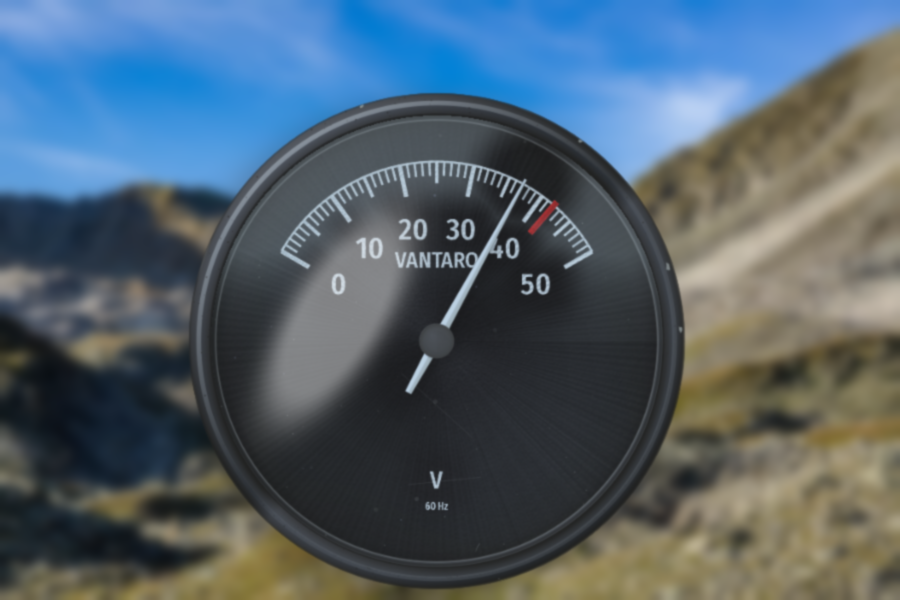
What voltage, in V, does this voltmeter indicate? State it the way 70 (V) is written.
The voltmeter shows 37 (V)
